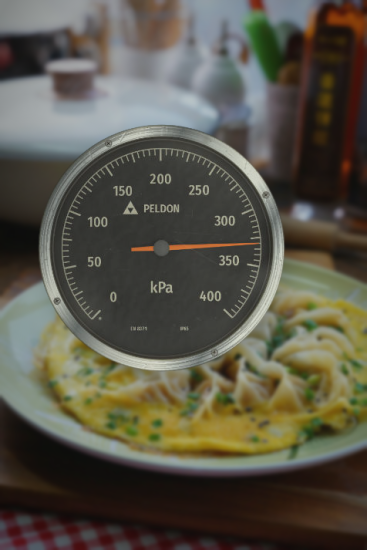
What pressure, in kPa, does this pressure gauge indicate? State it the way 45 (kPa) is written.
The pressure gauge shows 330 (kPa)
